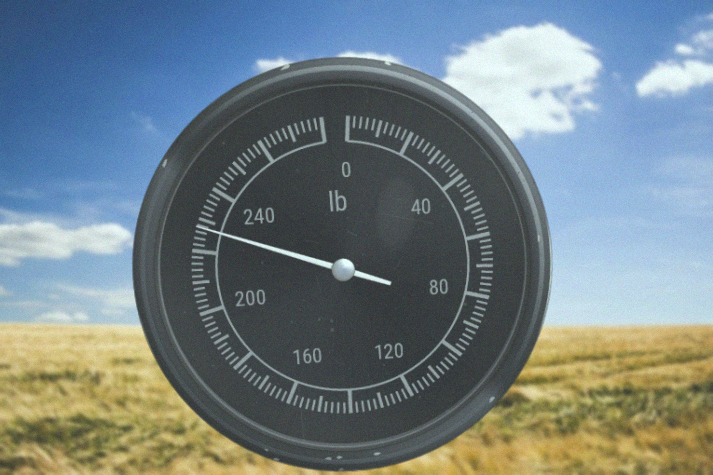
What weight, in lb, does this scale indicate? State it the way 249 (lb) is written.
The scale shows 228 (lb)
